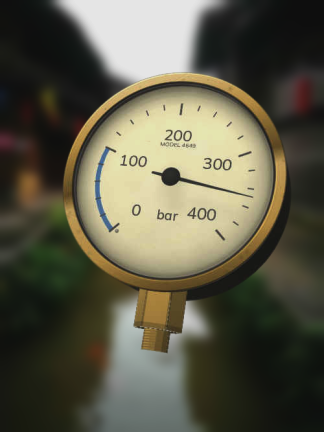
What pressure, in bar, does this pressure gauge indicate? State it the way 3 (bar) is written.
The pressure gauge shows 350 (bar)
